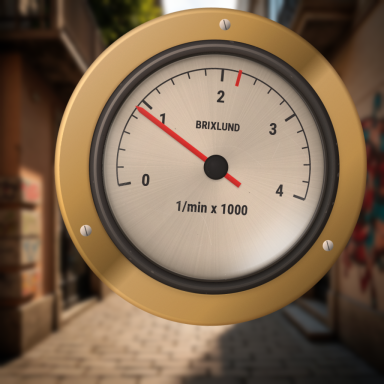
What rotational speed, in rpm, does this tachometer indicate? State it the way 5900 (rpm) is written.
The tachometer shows 900 (rpm)
